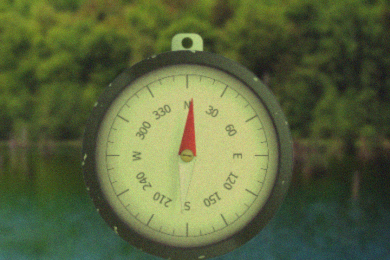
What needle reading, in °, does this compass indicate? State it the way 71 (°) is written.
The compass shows 5 (°)
